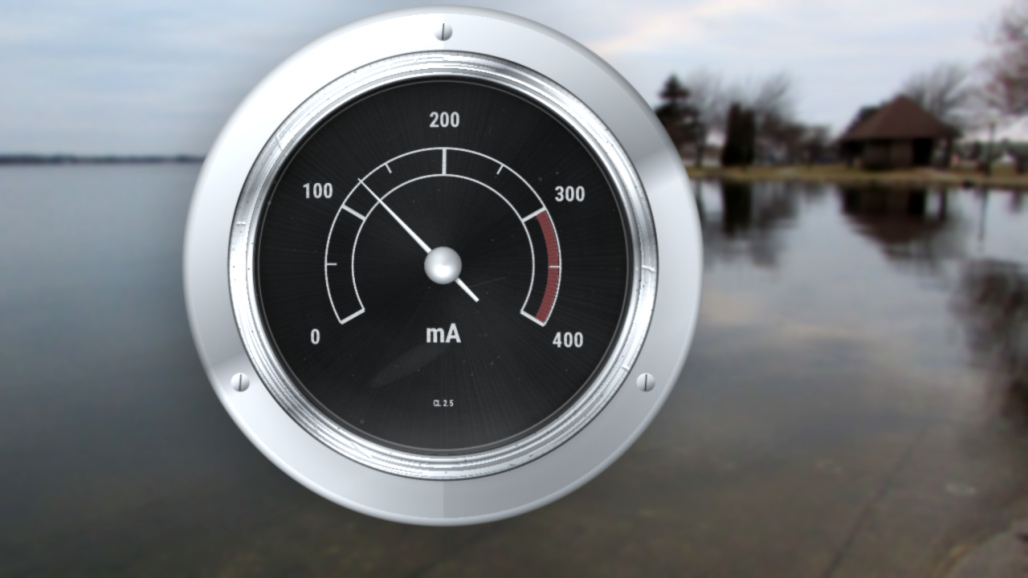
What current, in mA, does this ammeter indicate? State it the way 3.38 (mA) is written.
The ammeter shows 125 (mA)
